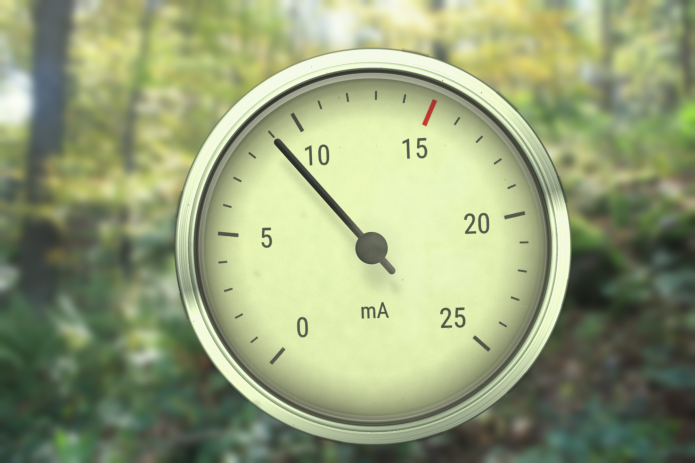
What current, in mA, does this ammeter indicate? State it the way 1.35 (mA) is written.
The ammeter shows 9 (mA)
